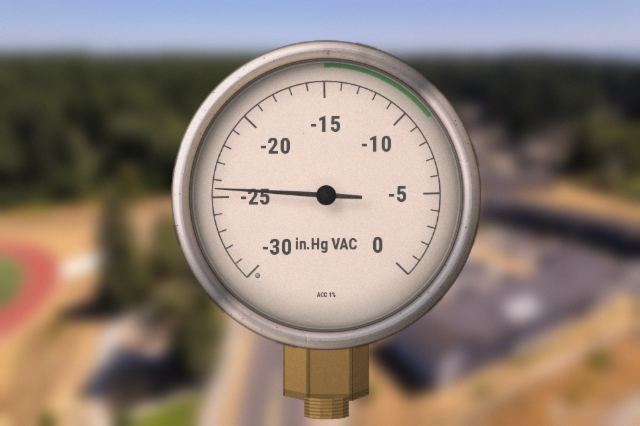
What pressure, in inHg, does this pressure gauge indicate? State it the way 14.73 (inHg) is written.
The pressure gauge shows -24.5 (inHg)
